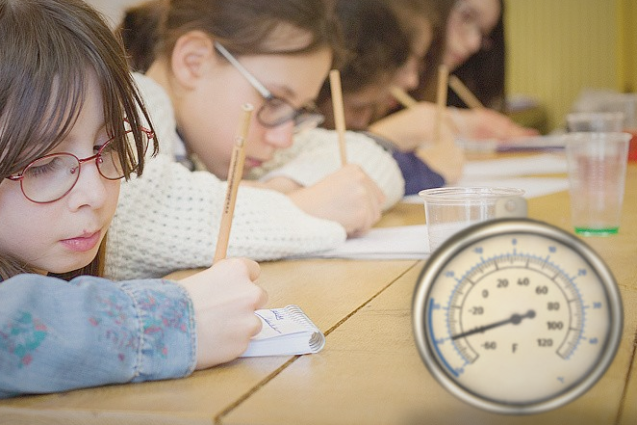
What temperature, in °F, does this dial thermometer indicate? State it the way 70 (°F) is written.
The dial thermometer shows -40 (°F)
